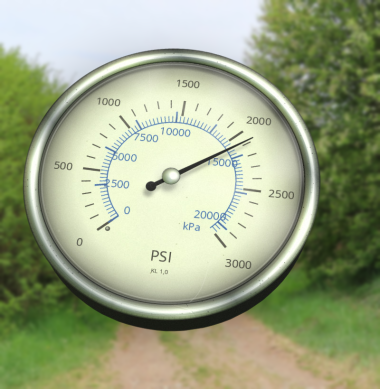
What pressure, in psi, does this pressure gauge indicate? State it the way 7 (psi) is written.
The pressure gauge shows 2100 (psi)
